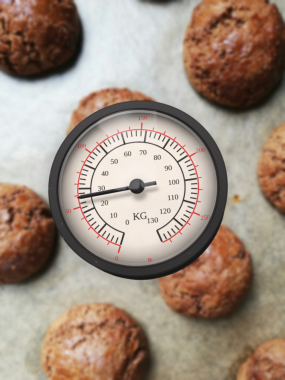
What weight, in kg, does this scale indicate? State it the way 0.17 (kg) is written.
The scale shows 26 (kg)
